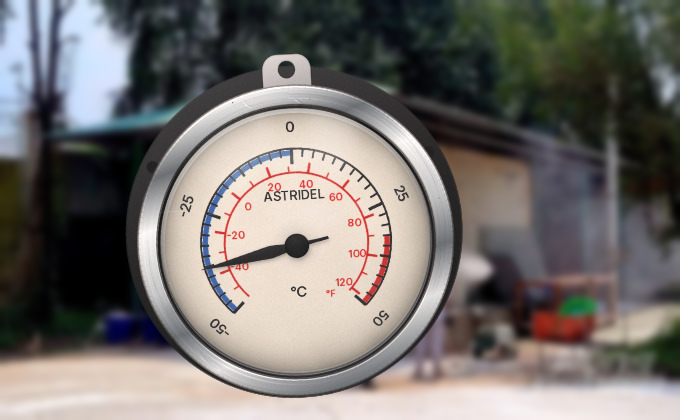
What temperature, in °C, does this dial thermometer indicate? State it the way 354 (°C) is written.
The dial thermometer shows -37.5 (°C)
